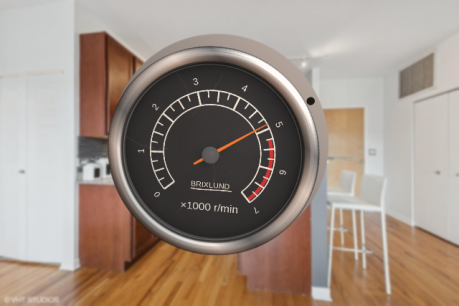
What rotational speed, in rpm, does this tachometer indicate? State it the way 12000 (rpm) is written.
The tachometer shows 4875 (rpm)
